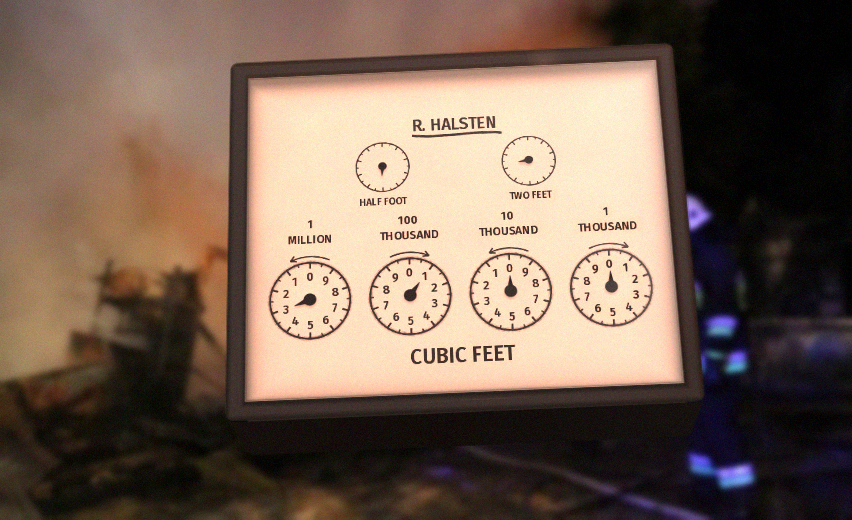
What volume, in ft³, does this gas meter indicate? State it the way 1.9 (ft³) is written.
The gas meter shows 310000 (ft³)
